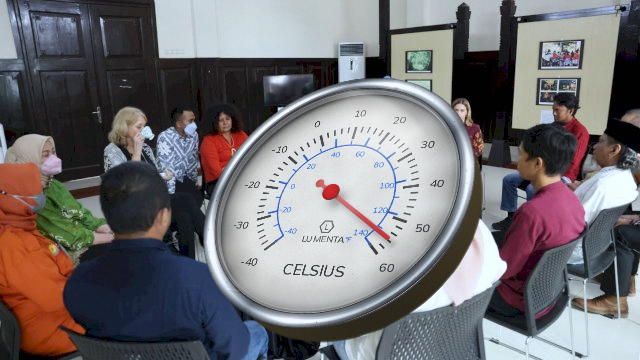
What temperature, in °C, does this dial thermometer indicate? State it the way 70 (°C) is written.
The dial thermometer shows 56 (°C)
